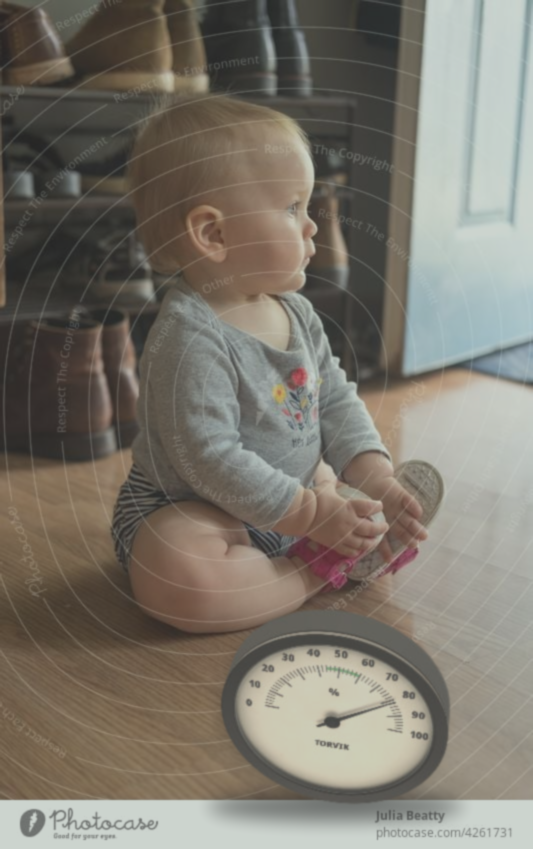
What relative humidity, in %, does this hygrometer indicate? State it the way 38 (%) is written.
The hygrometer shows 80 (%)
